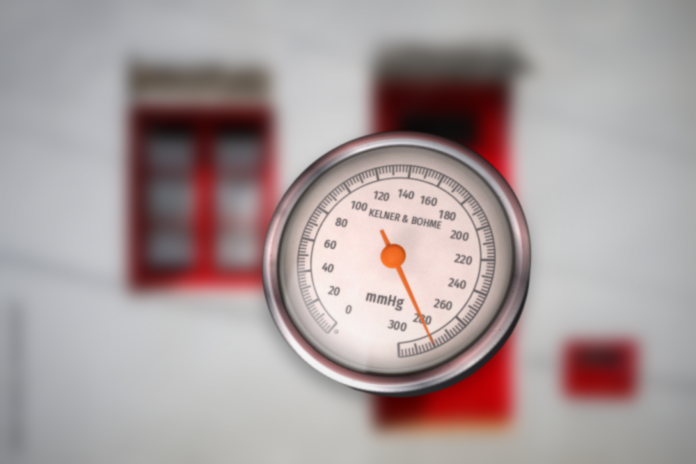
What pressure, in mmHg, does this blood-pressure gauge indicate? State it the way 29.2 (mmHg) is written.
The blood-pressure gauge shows 280 (mmHg)
